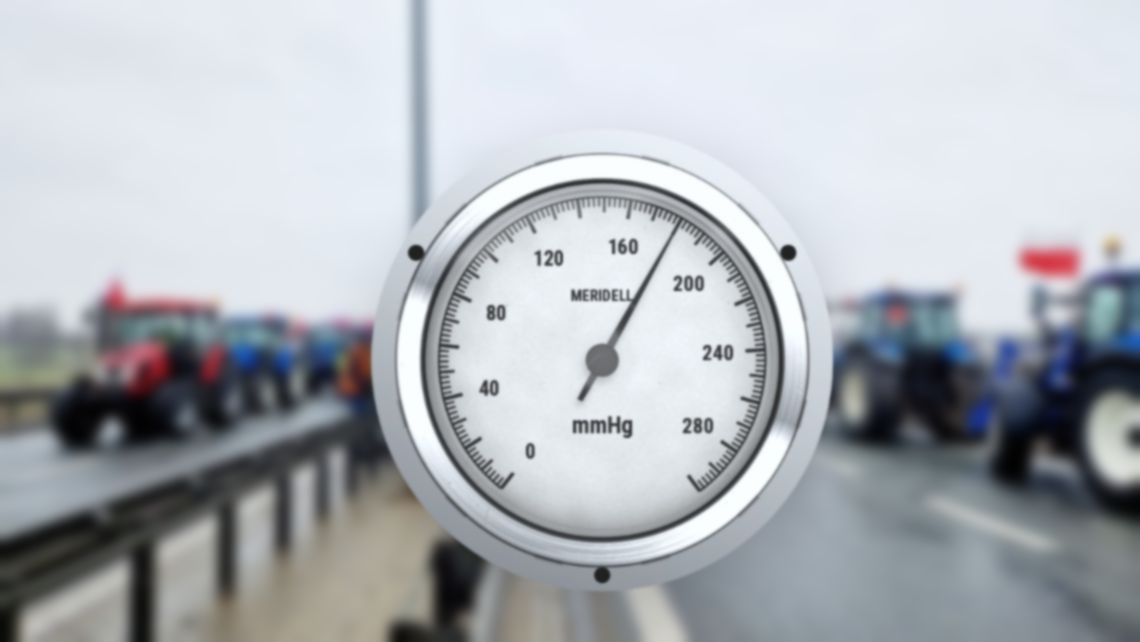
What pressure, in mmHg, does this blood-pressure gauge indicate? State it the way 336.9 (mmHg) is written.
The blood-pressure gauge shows 180 (mmHg)
